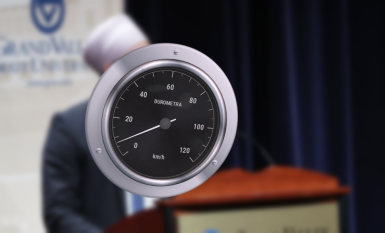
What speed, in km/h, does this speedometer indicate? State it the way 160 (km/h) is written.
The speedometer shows 7.5 (km/h)
